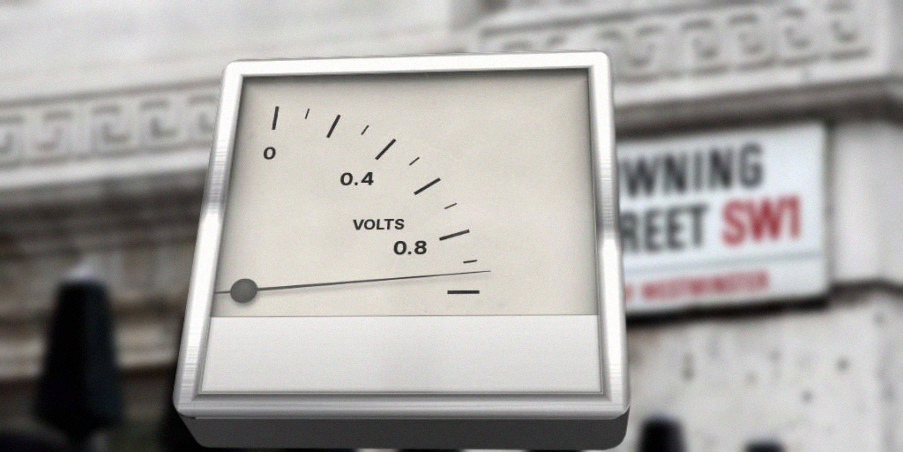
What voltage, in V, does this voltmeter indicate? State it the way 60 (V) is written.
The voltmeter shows 0.95 (V)
